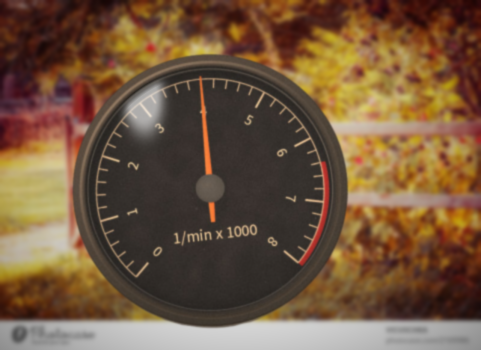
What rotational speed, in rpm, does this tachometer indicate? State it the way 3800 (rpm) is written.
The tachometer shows 4000 (rpm)
